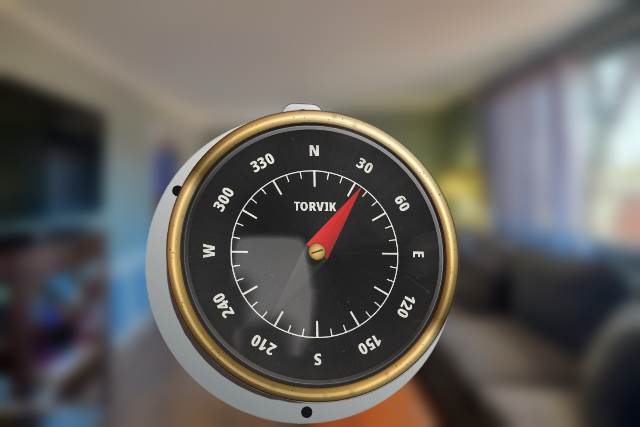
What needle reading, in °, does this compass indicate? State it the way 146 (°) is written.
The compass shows 35 (°)
